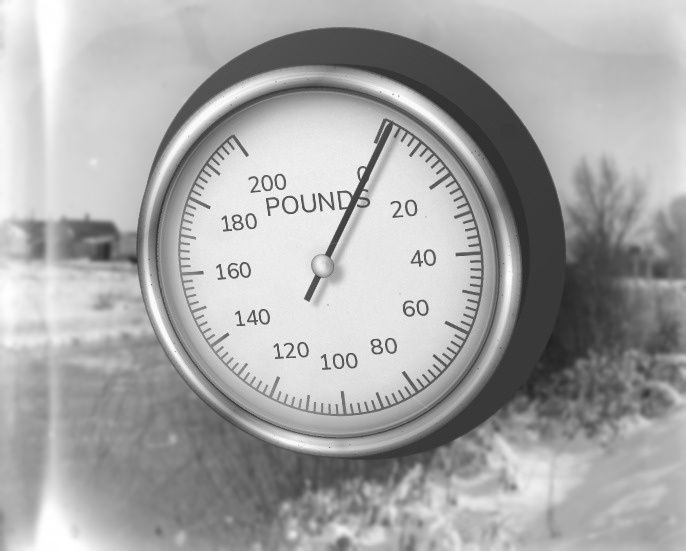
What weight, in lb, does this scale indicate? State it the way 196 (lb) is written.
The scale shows 2 (lb)
